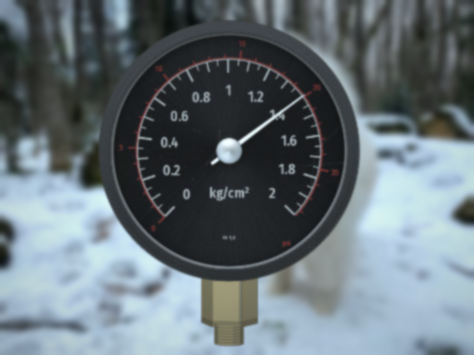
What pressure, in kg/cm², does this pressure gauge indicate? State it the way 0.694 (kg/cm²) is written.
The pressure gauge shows 1.4 (kg/cm²)
